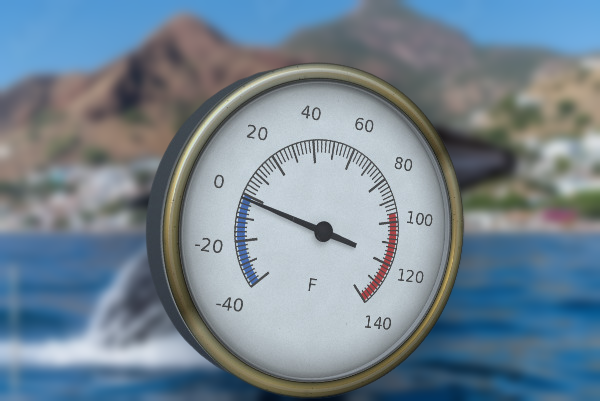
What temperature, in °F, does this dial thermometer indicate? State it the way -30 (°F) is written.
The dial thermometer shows -2 (°F)
